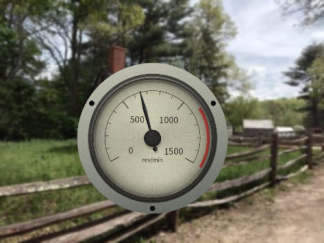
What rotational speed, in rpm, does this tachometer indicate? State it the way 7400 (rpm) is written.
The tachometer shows 650 (rpm)
